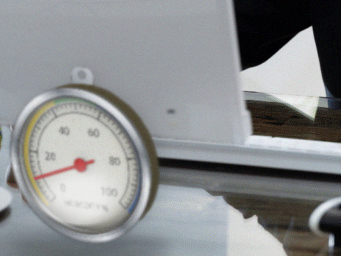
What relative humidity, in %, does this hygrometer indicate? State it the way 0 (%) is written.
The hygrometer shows 10 (%)
